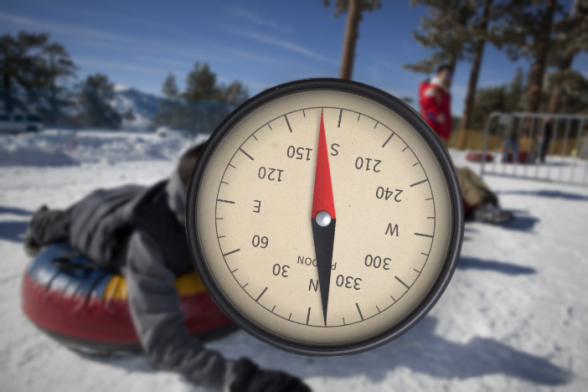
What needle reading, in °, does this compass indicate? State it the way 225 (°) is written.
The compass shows 170 (°)
